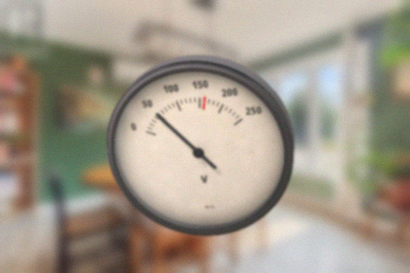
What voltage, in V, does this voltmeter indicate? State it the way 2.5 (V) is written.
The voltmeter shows 50 (V)
